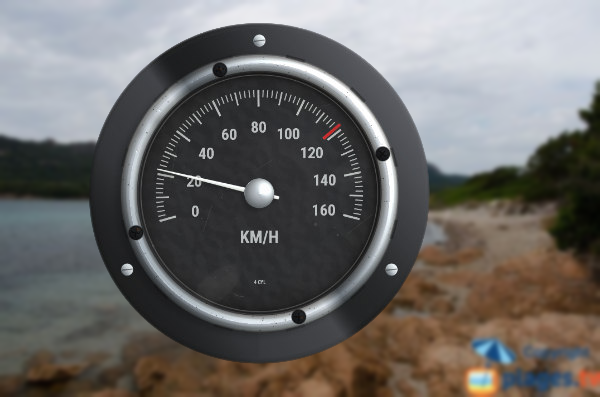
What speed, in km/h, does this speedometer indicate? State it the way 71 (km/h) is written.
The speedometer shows 22 (km/h)
